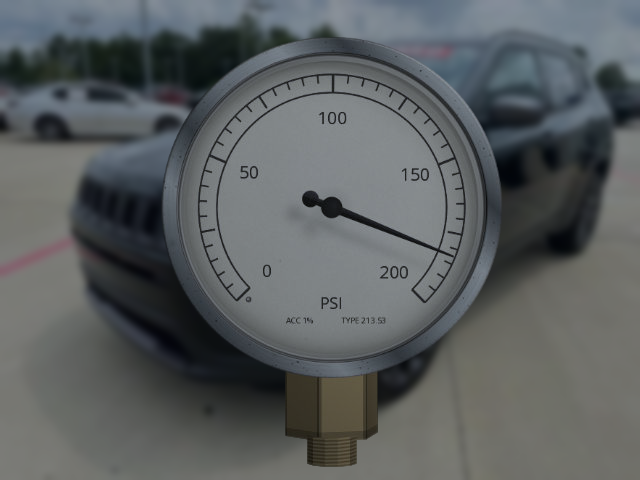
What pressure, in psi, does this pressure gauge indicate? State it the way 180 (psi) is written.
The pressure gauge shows 182.5 (psi)
